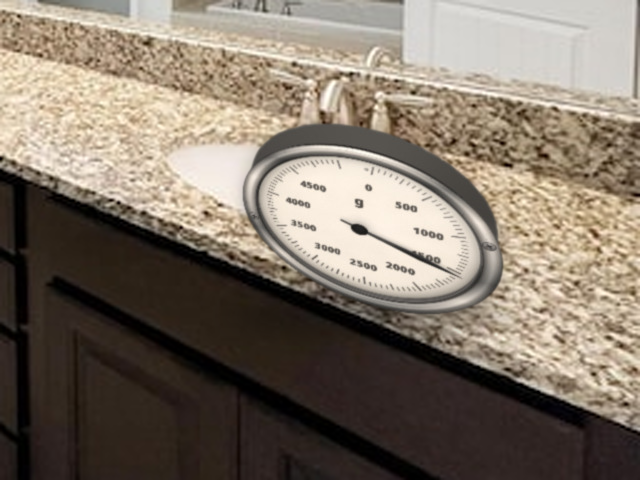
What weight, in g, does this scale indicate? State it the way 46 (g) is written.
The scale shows 1500 (g)
